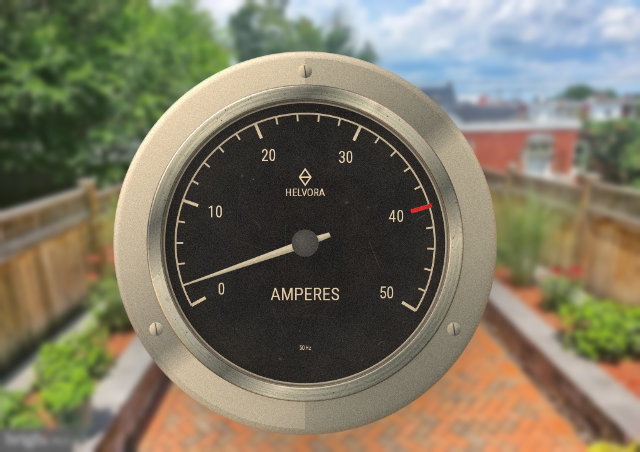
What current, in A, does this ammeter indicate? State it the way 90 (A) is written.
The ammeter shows 2 (A)
